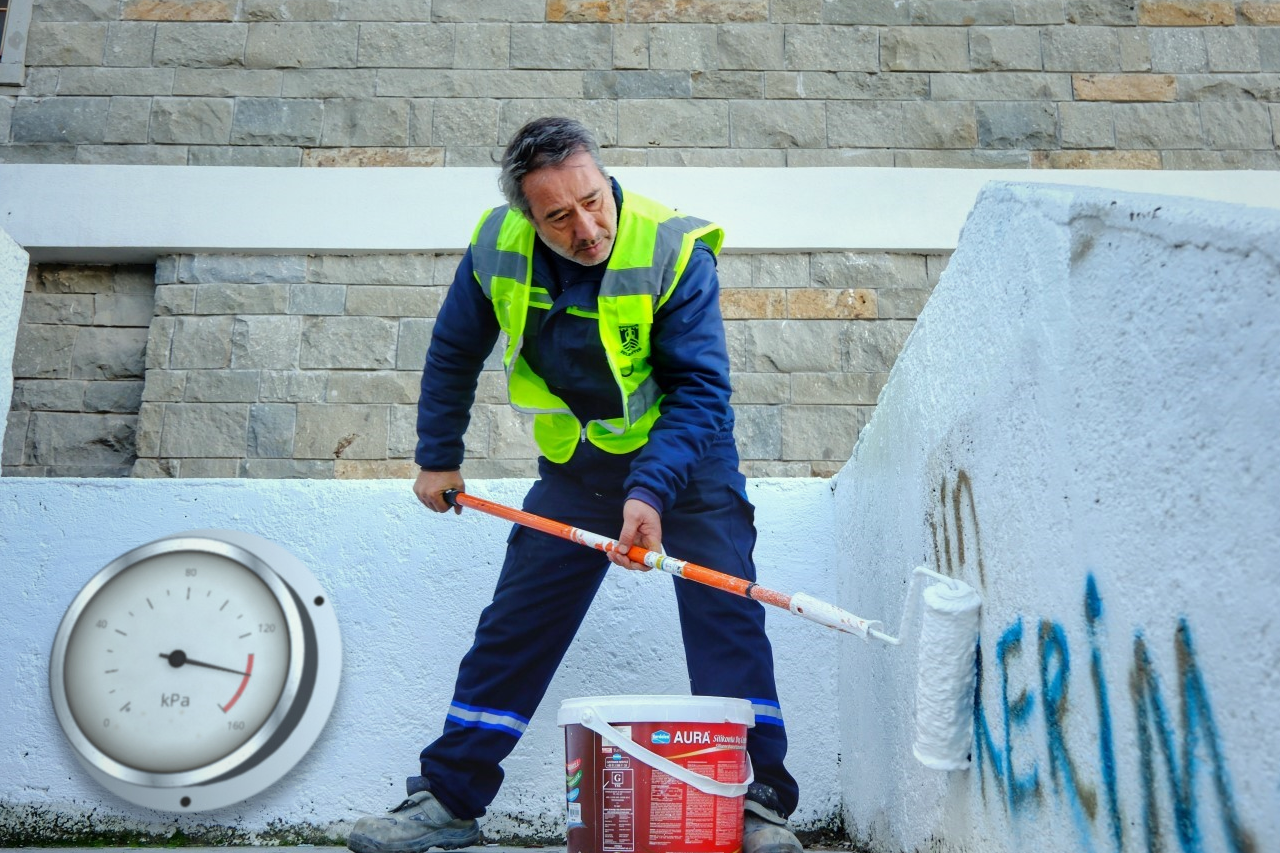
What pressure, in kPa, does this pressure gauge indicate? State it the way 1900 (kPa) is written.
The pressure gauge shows 140 (kPa)
